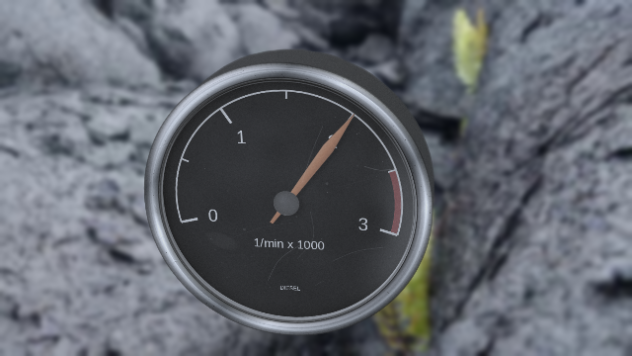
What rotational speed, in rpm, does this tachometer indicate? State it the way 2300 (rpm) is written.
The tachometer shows 2000 (rpm)
